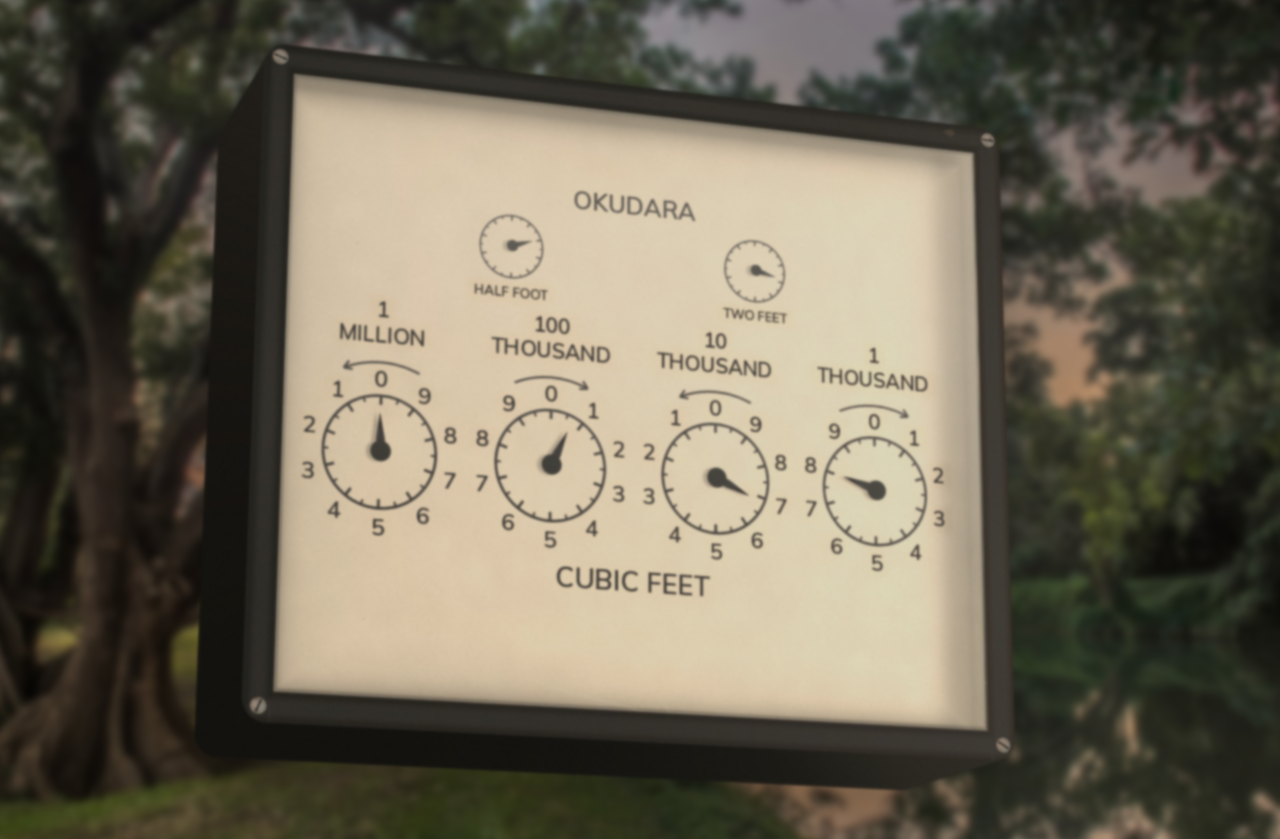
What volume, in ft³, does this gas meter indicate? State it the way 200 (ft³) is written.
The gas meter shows 6800 (ft³)
